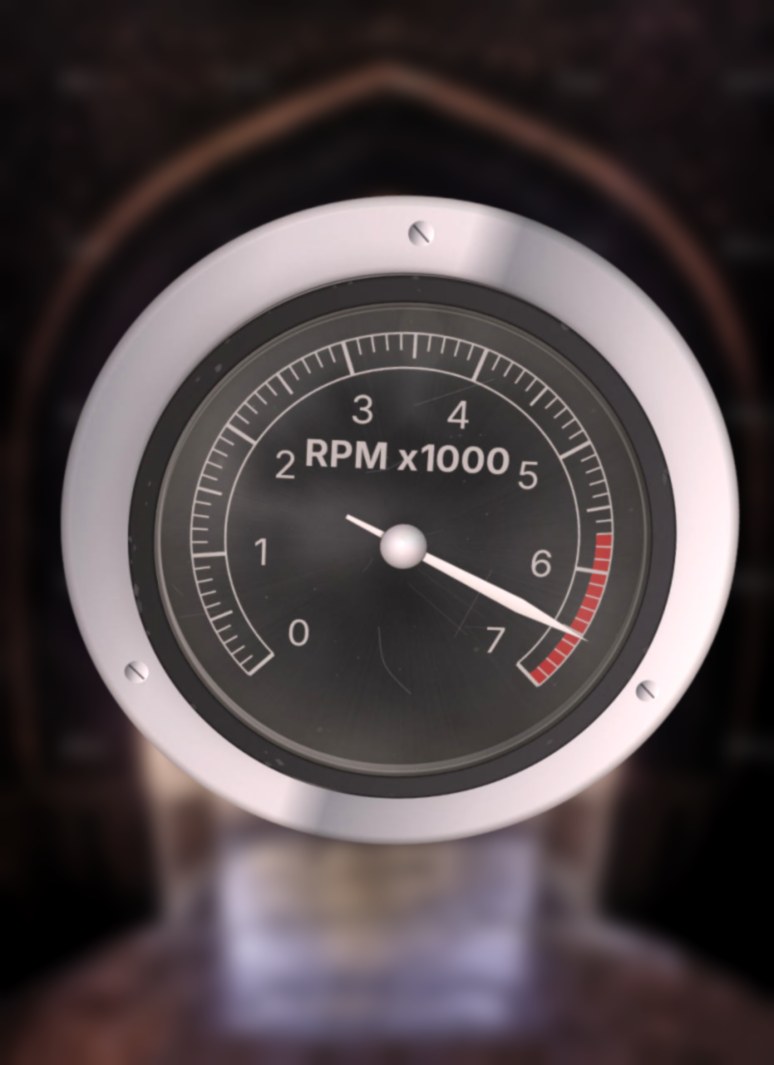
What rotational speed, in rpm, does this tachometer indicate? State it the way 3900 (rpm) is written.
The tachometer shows 6500 (rpm)
